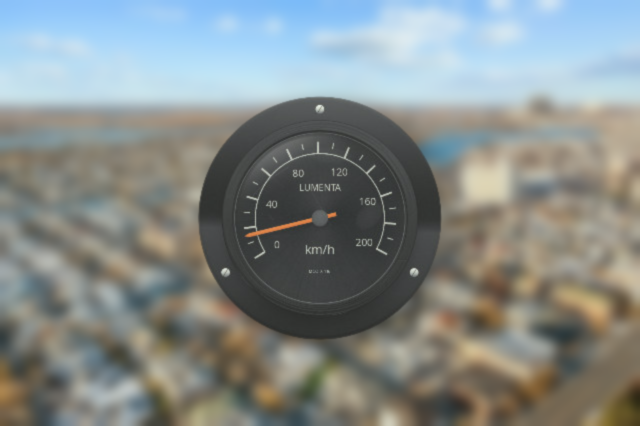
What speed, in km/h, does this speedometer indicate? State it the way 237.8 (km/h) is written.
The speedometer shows 15 (km/h)
